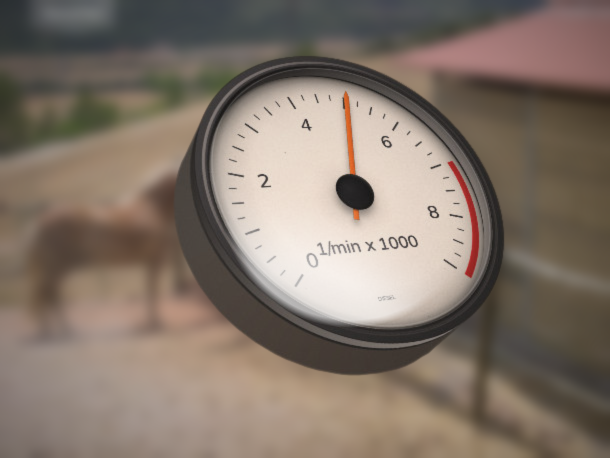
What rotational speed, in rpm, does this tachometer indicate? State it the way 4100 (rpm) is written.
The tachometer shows 5000 (rpm)
